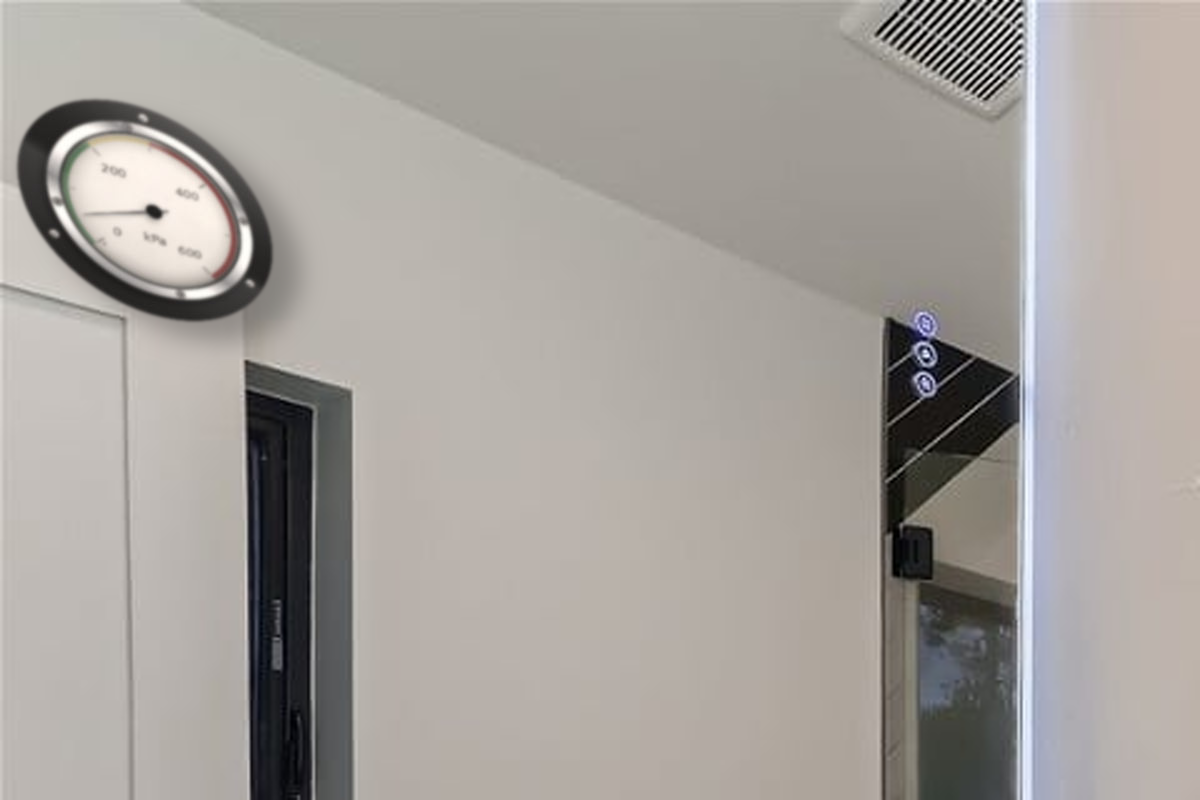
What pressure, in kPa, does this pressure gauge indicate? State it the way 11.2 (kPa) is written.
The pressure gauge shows 50 (kPa)
